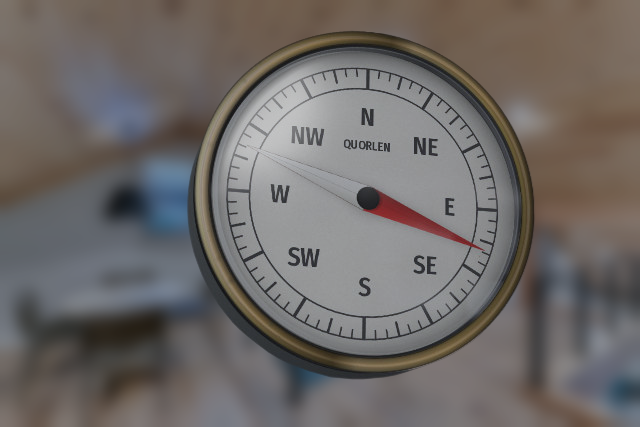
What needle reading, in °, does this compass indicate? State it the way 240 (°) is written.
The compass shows 110 (°)
